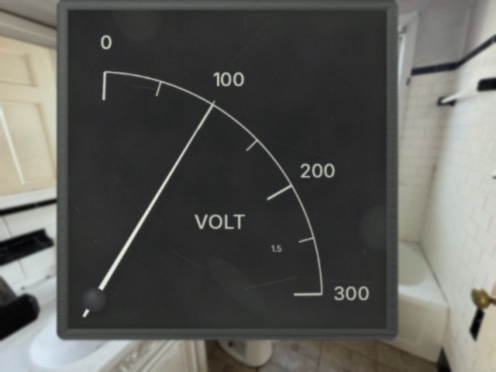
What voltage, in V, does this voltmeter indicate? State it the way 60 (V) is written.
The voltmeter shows 100 (V)
